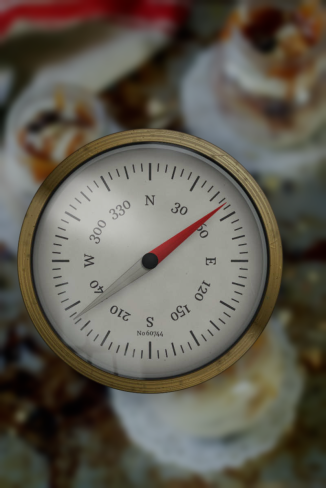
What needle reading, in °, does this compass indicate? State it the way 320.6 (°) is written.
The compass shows 52.5 (°)
